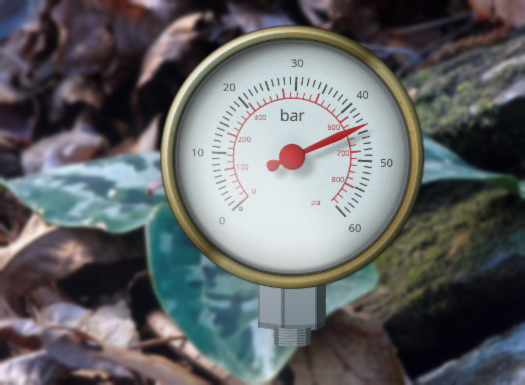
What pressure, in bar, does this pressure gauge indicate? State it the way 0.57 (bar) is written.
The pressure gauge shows 44 (bar)
